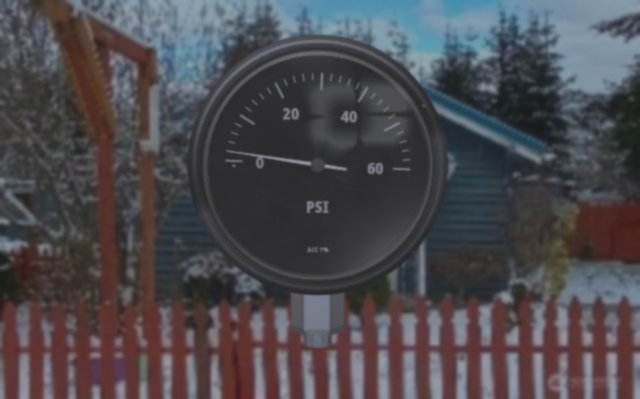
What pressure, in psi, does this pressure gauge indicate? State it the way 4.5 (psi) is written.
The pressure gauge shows 2 (psi)
